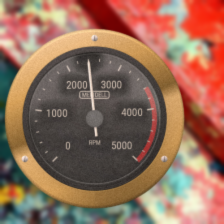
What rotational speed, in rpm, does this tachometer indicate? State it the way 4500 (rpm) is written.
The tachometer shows 2400 (rpm)
